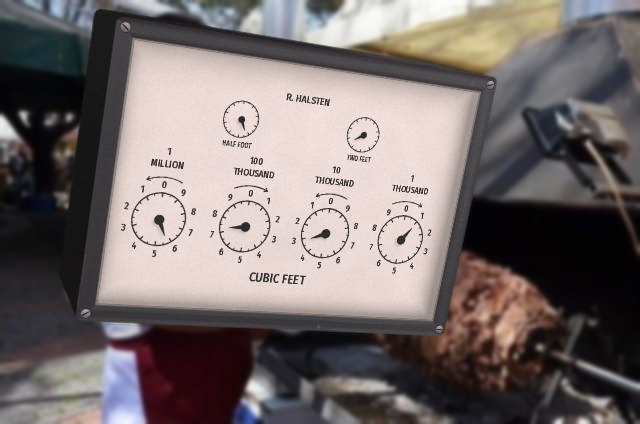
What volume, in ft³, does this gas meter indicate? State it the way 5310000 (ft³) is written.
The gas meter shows 573100 (ft³)
